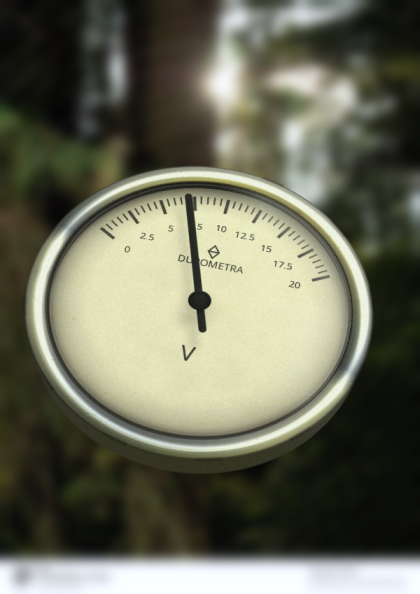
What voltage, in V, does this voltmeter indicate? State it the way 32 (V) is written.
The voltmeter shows 7 (V)
